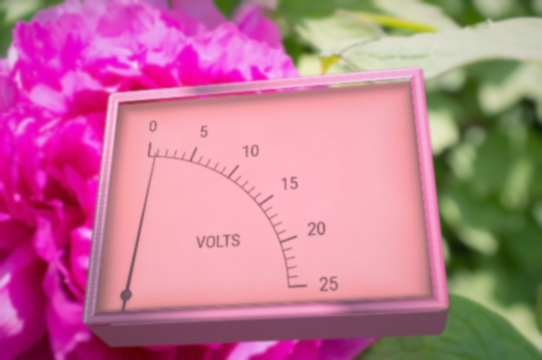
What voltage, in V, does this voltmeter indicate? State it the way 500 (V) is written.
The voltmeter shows 1 (V)
